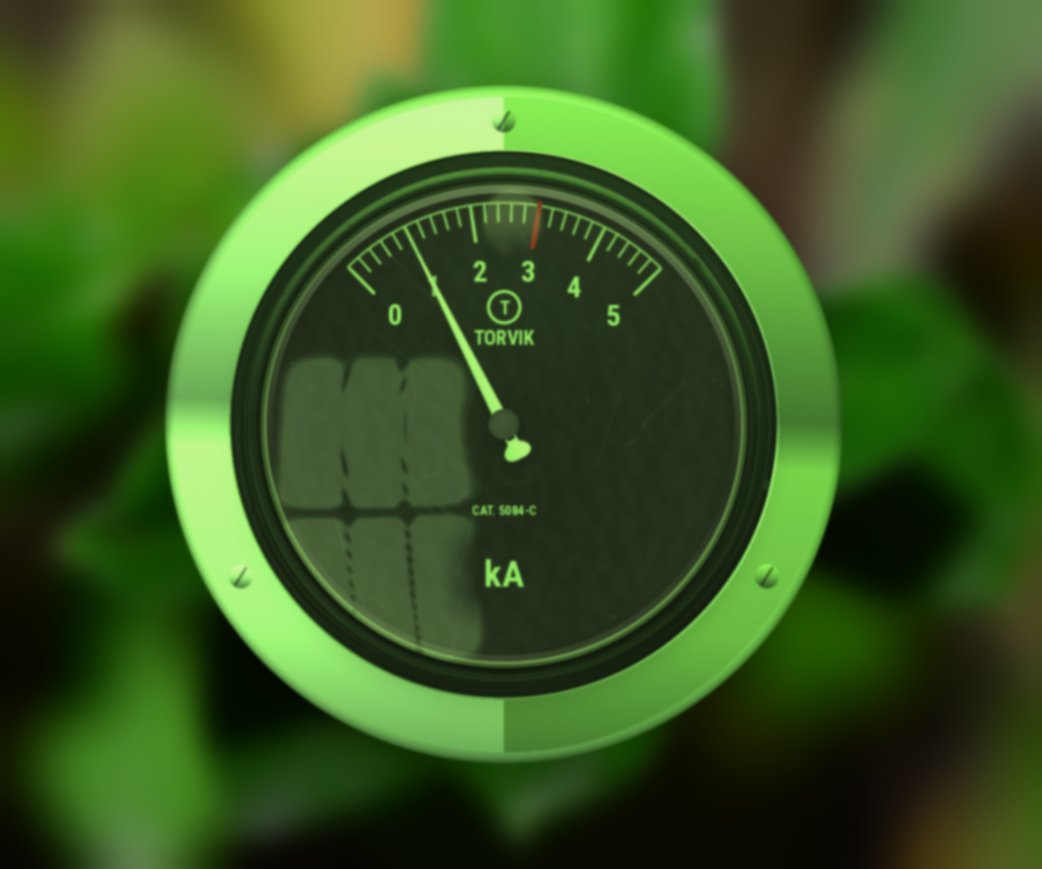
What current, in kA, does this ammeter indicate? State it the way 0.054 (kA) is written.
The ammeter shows 1 (kA)
